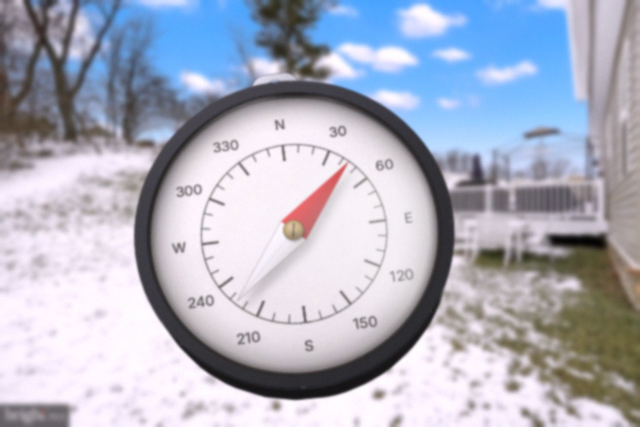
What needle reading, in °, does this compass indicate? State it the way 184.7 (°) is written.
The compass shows 45 (°)
